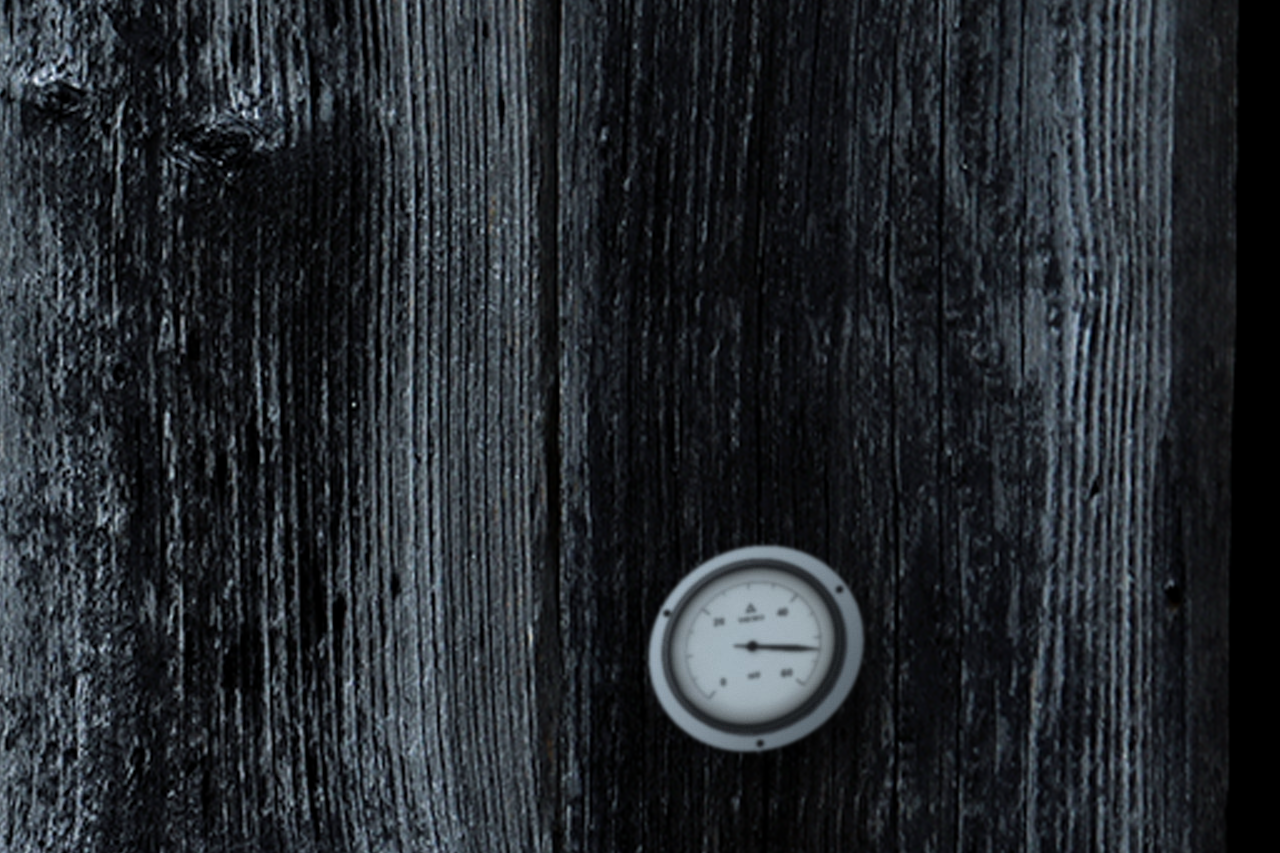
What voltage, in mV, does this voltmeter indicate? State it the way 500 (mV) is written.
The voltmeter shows 52.5 (mV)
